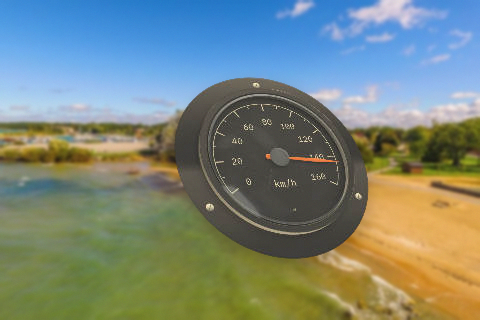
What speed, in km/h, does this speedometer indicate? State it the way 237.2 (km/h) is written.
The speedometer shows 145 (km/h)
